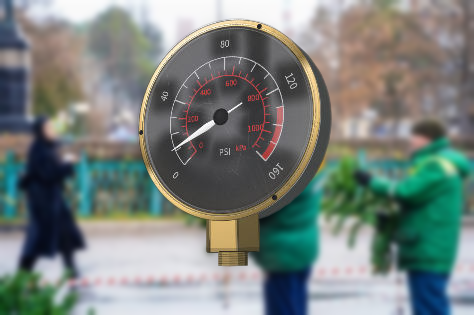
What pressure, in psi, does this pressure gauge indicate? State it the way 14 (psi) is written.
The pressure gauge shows 10 (psi)
